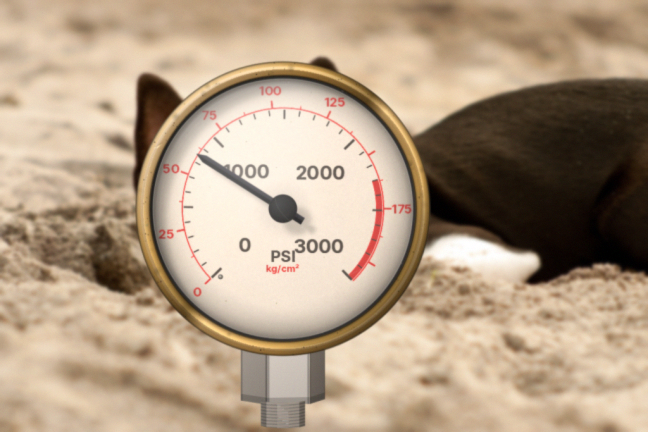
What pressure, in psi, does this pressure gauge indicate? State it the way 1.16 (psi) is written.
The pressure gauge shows 850 (psi)
